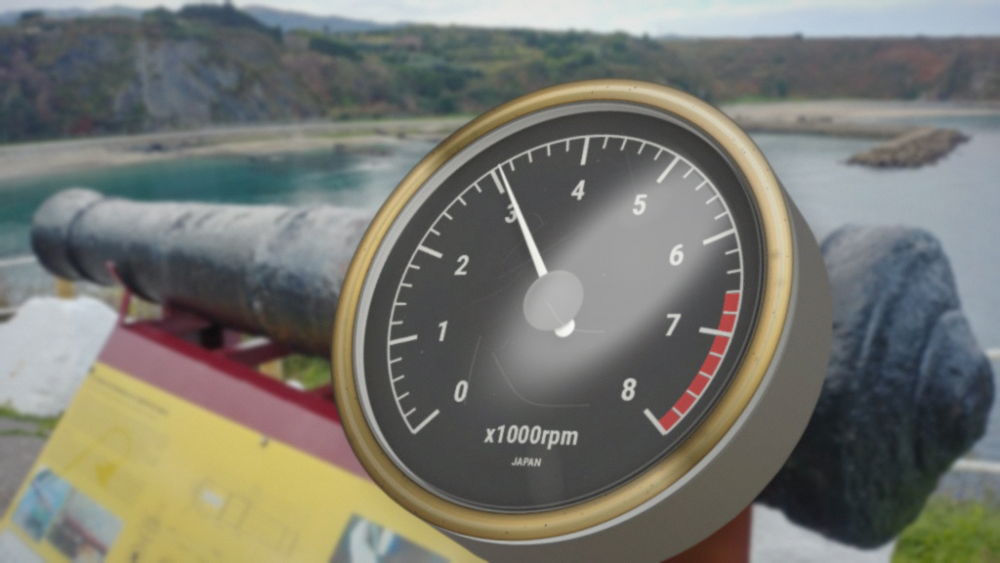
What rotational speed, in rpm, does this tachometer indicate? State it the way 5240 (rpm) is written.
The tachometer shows 3100 (rpm)
